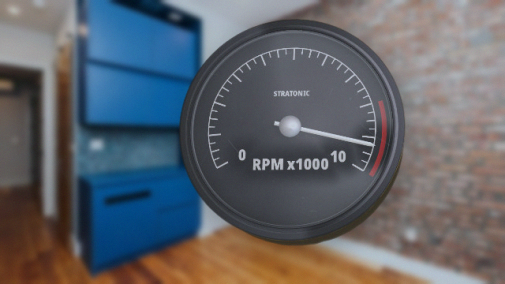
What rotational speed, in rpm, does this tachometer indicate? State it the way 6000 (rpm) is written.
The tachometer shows 9250 (rpm)
